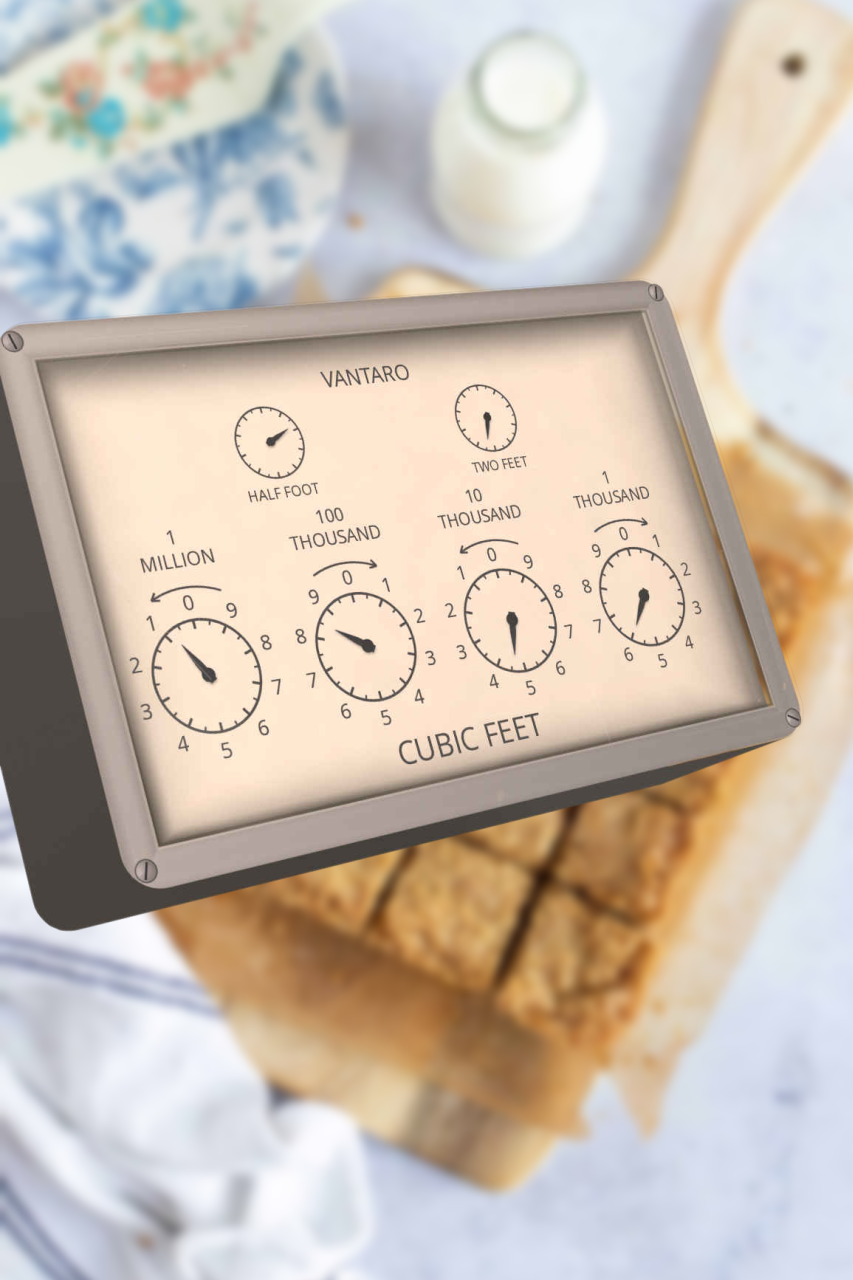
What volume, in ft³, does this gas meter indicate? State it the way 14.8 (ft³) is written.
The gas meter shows 84600 (ft³)
